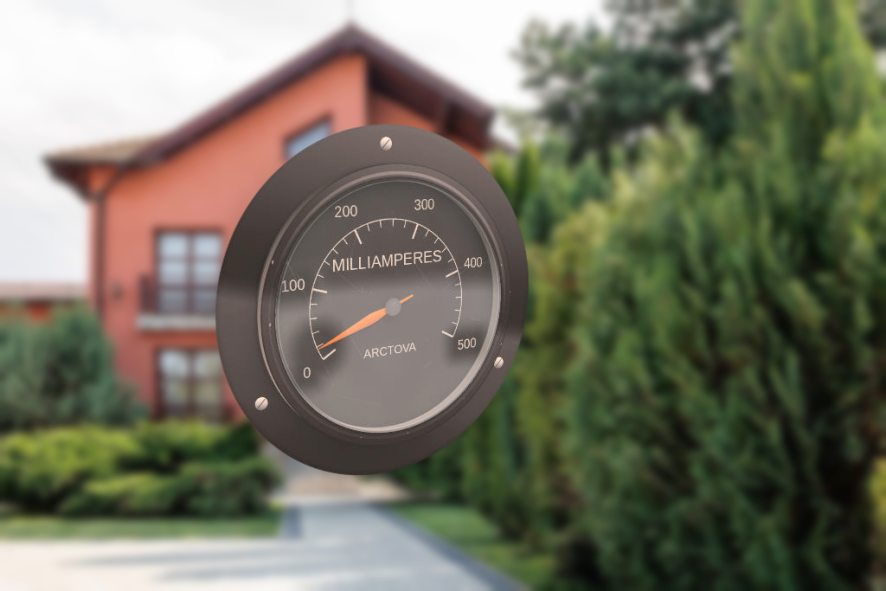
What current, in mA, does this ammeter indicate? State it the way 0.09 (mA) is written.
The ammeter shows 20 (mA)
